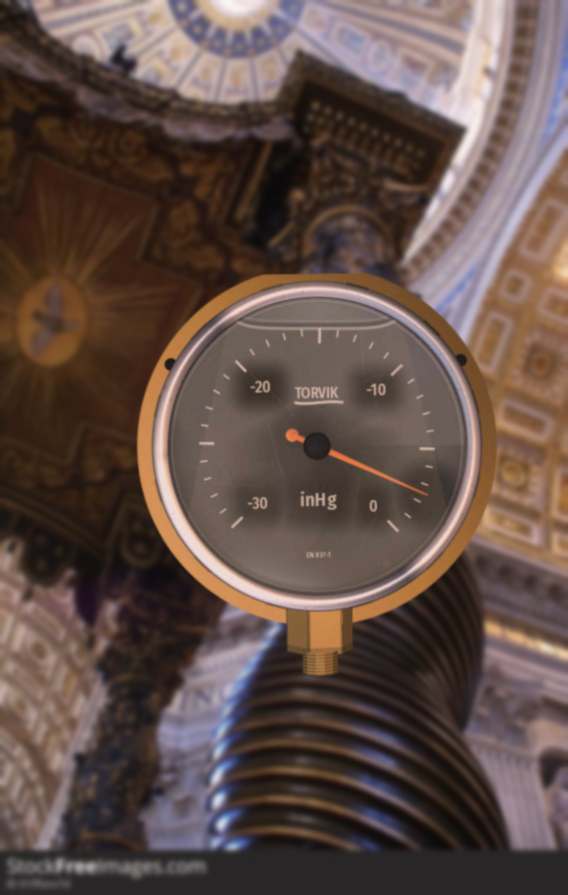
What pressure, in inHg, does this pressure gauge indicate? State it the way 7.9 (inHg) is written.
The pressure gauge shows -2.5 (inHg)
